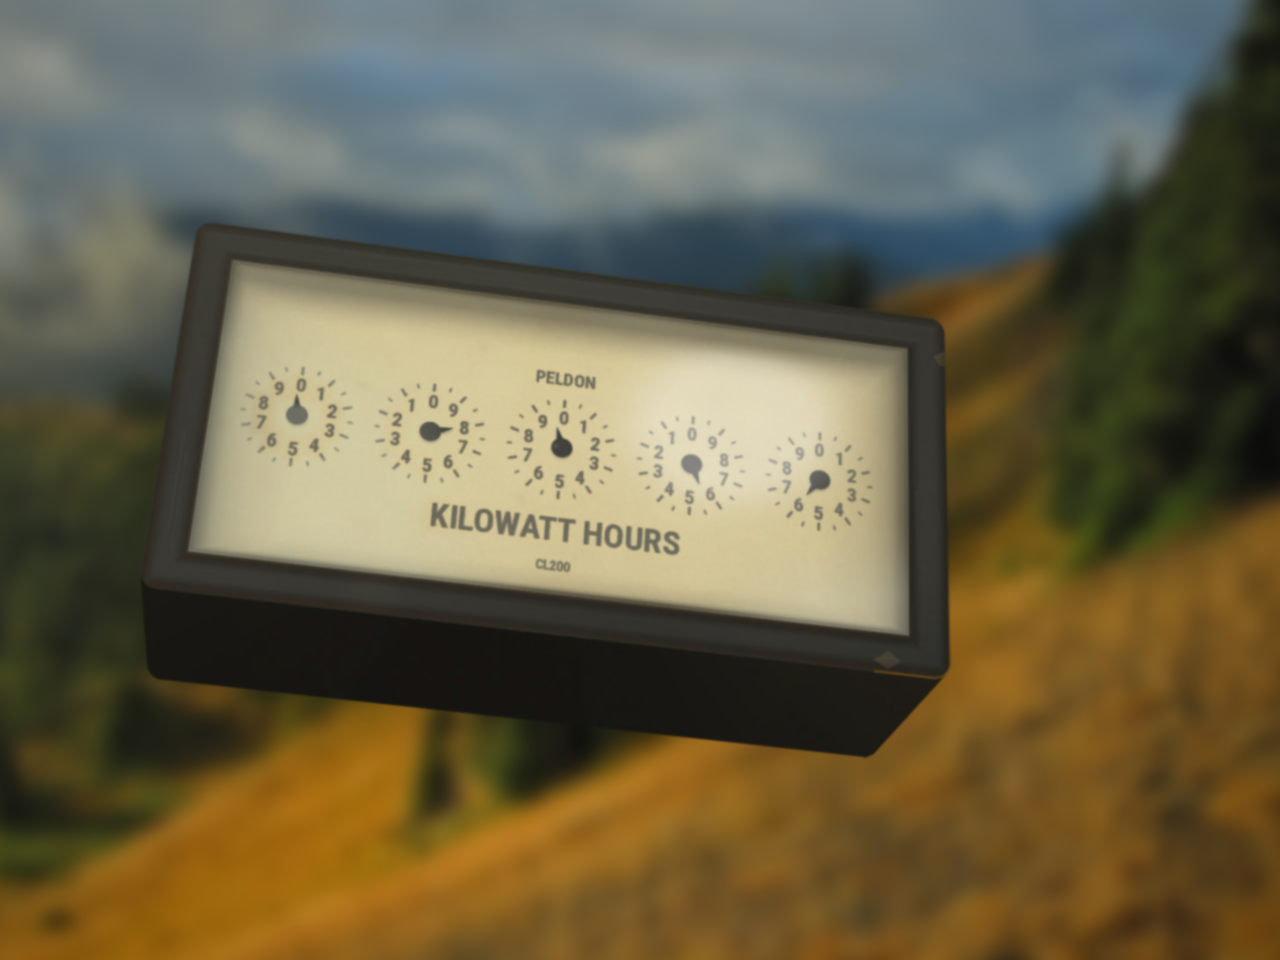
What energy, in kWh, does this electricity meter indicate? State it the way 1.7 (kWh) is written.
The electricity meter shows 97956 (kWh)
